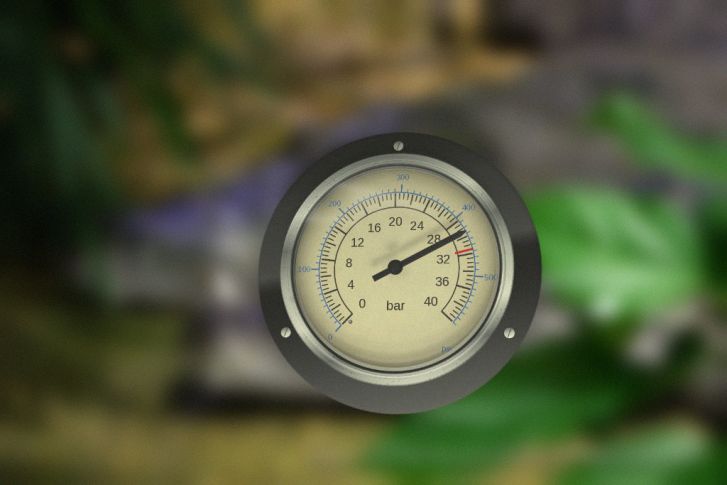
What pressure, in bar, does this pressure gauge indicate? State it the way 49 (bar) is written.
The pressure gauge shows 29.5 (bar)
